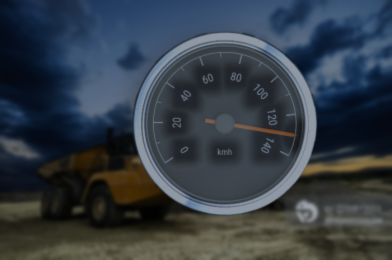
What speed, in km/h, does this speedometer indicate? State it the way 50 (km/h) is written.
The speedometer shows 130 (km/h)
